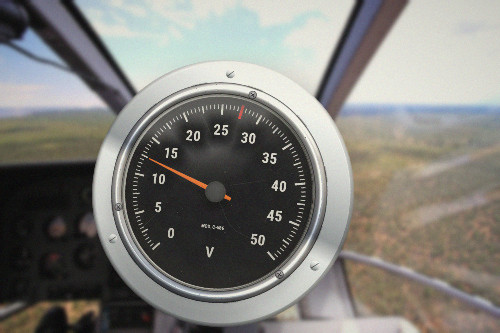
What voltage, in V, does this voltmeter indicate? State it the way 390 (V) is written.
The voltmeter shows 12.5 (V)
